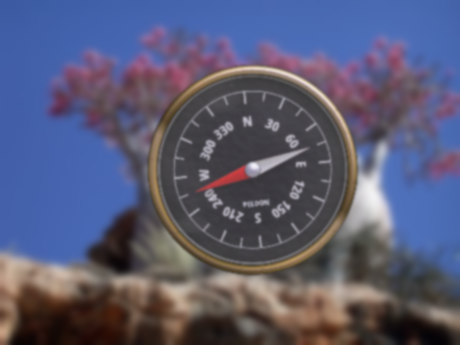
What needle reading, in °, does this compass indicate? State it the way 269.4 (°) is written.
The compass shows 255 (°)
